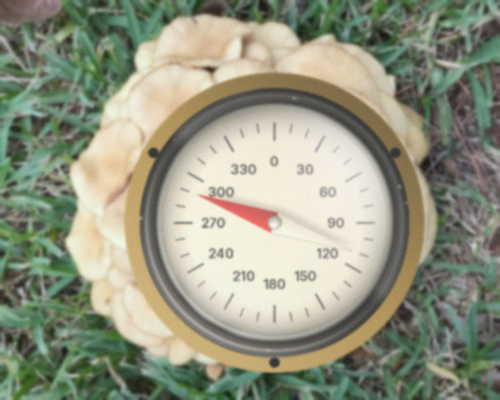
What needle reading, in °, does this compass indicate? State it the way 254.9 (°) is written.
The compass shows 290 (°)
